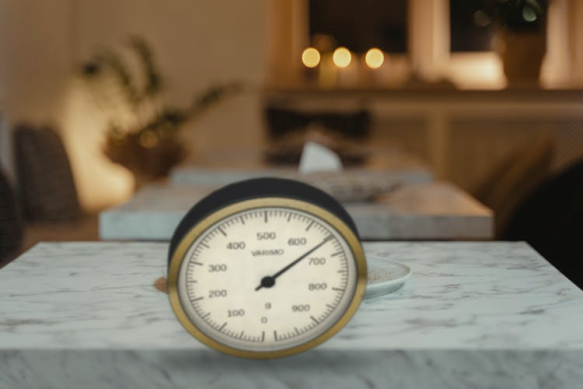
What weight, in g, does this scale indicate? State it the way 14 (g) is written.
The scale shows 650 (g)
